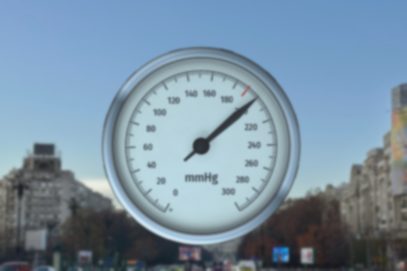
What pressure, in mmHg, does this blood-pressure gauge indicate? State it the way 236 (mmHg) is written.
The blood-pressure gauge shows 200 (mmHg)
